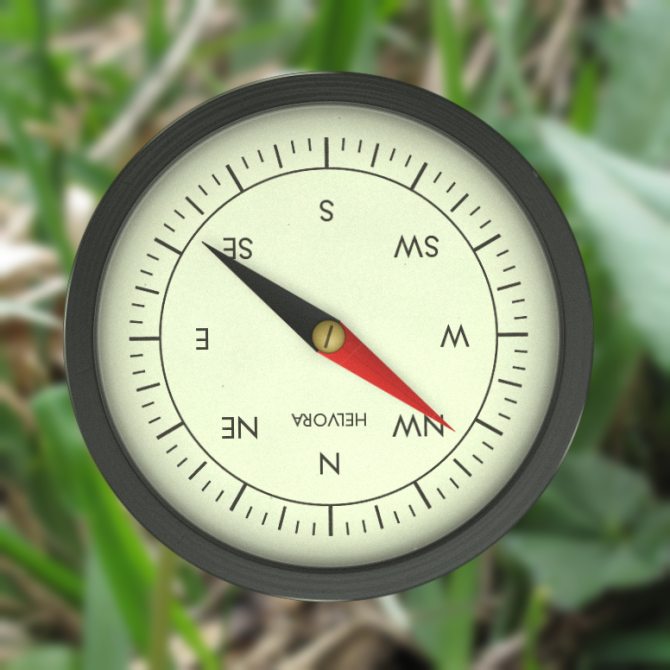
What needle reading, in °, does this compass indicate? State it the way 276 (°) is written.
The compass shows 307.5 (°)
